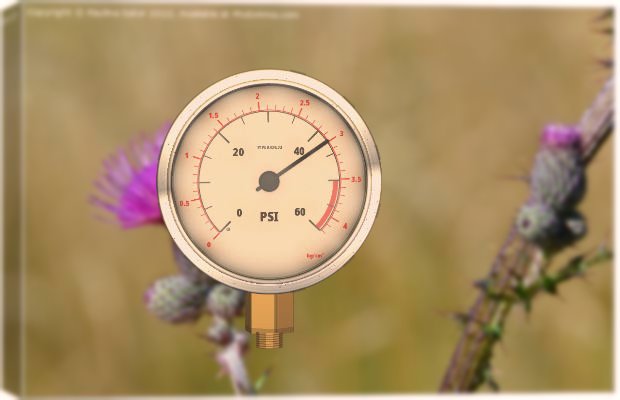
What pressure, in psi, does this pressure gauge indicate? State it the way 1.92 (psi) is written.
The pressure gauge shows 42.5 (psi)
